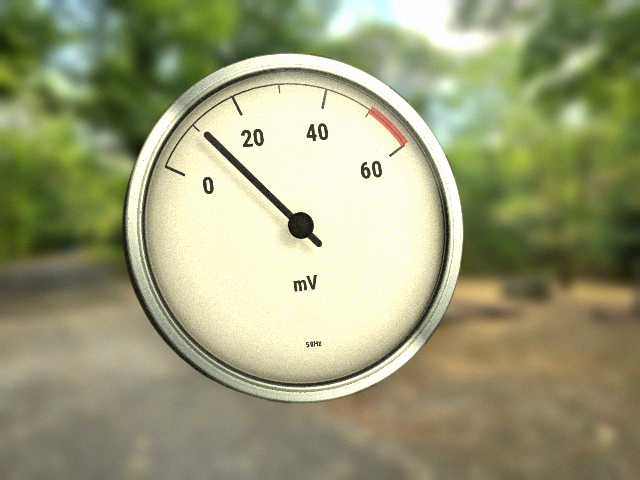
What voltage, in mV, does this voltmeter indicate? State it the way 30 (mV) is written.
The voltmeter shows 10 (mV)
